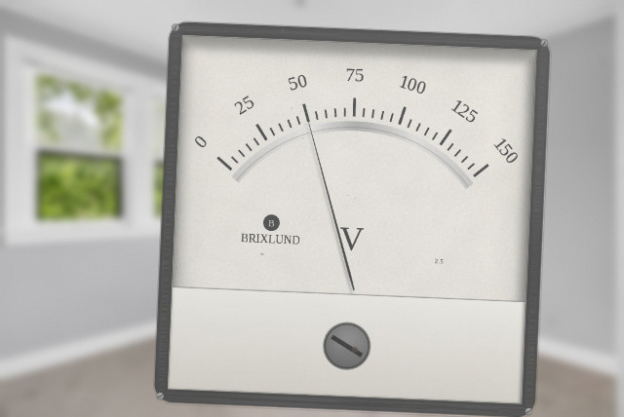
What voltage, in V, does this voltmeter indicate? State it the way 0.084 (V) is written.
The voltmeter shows 50 (V)
